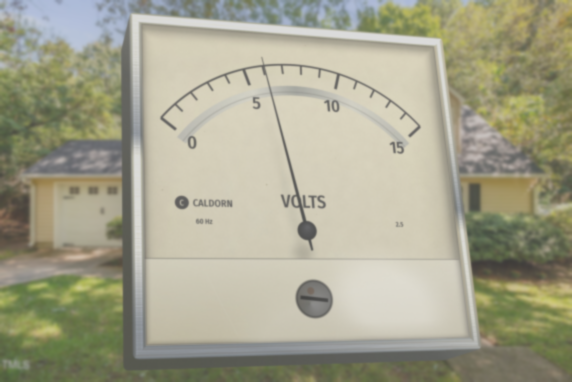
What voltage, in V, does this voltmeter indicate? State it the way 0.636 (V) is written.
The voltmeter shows 6 (V)
